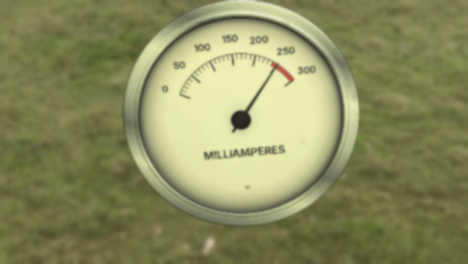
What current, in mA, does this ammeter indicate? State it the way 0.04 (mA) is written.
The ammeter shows 250 (mA)
